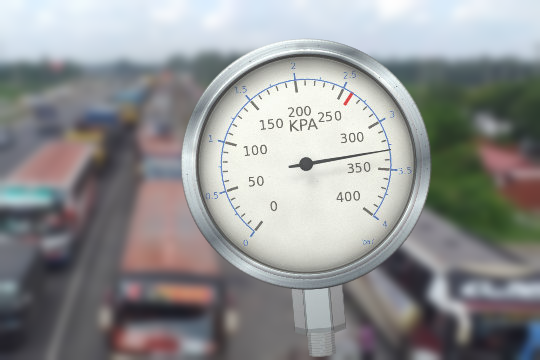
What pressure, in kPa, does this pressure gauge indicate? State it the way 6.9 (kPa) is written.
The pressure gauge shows 330 (kPa)
